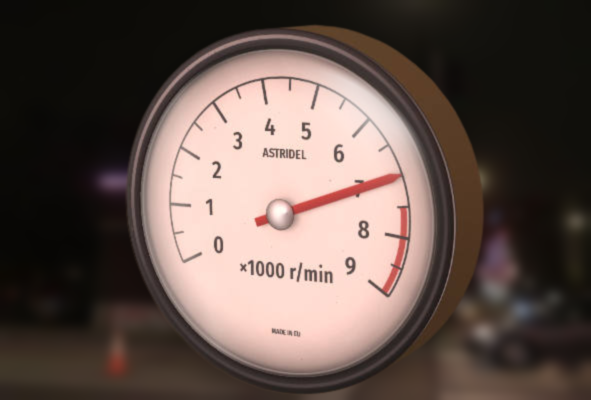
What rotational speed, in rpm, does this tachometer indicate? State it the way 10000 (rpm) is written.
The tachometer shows 7000 (rpm)
